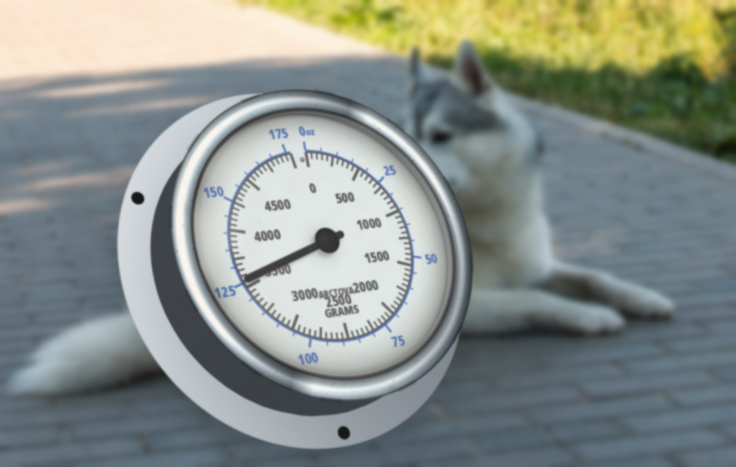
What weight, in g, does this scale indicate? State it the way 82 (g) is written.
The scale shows 3550 (g)
